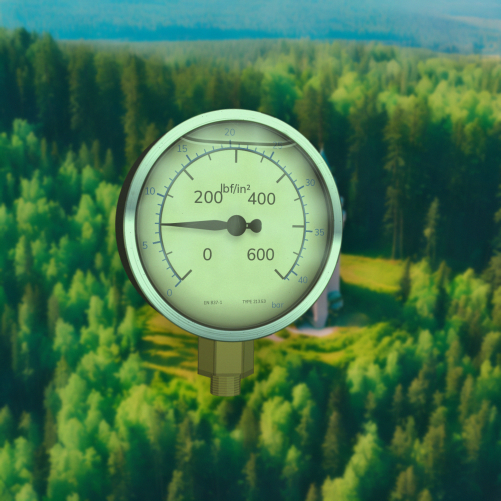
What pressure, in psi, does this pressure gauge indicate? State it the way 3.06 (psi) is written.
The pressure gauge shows 100 (psi)
